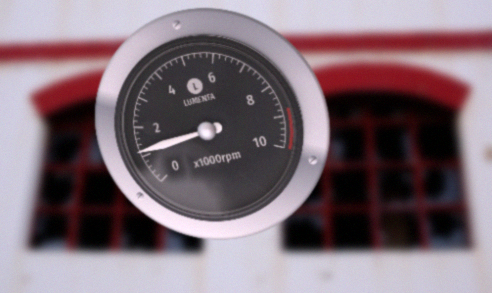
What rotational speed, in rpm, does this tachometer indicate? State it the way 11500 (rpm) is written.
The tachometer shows 1200 (rpm)
